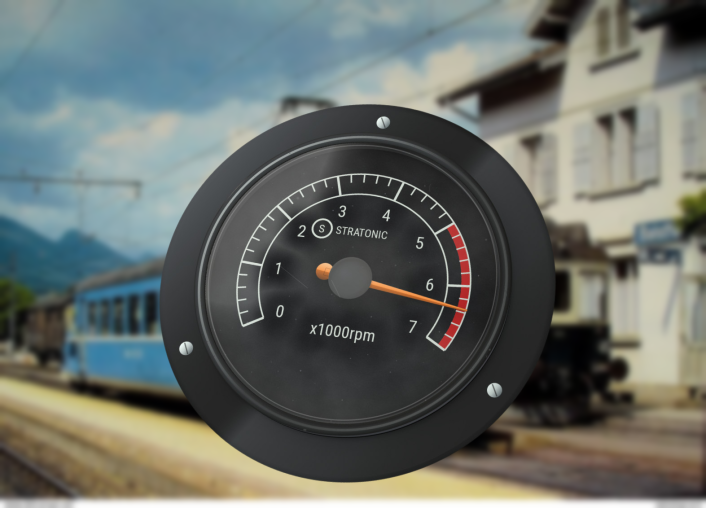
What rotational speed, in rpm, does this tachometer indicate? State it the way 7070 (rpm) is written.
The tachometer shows 6400 (rpm)
